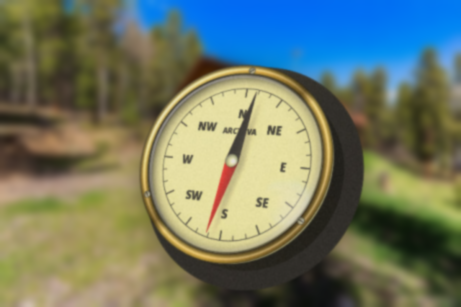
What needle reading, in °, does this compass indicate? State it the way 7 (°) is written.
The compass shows 190 (°)
